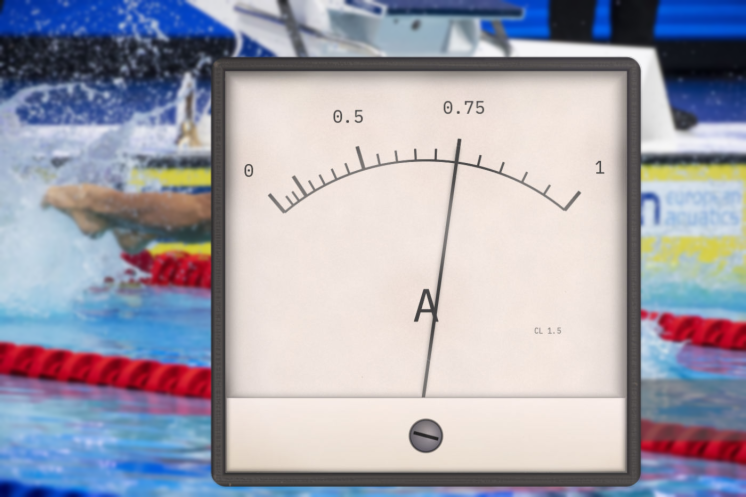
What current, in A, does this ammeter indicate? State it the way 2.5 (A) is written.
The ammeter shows 0.75 (A)
